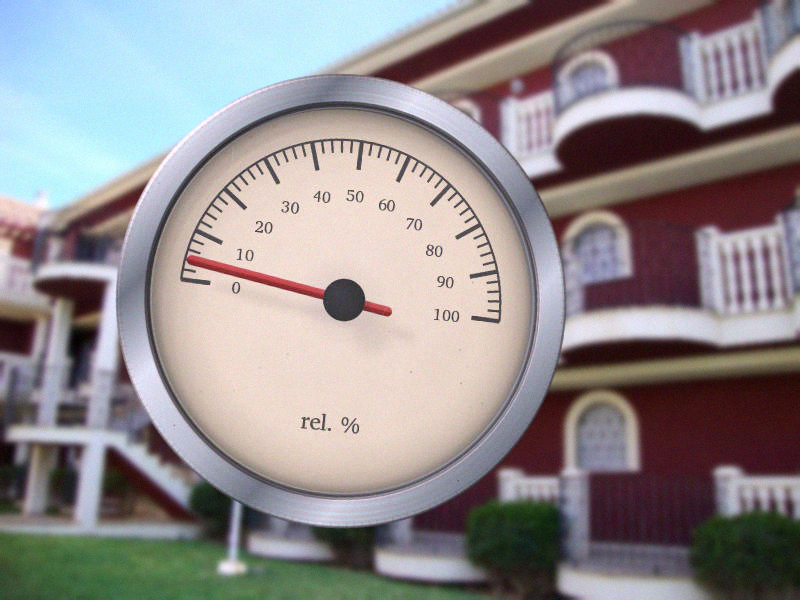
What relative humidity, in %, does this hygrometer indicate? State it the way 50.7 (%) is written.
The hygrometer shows 4 (%)
